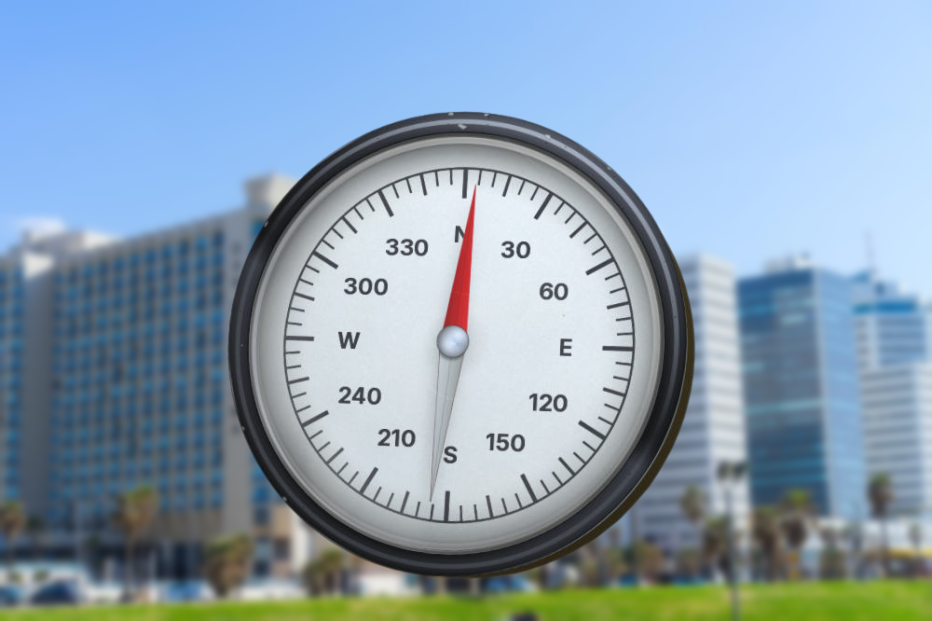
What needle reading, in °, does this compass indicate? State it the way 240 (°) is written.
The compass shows 5 (°)
